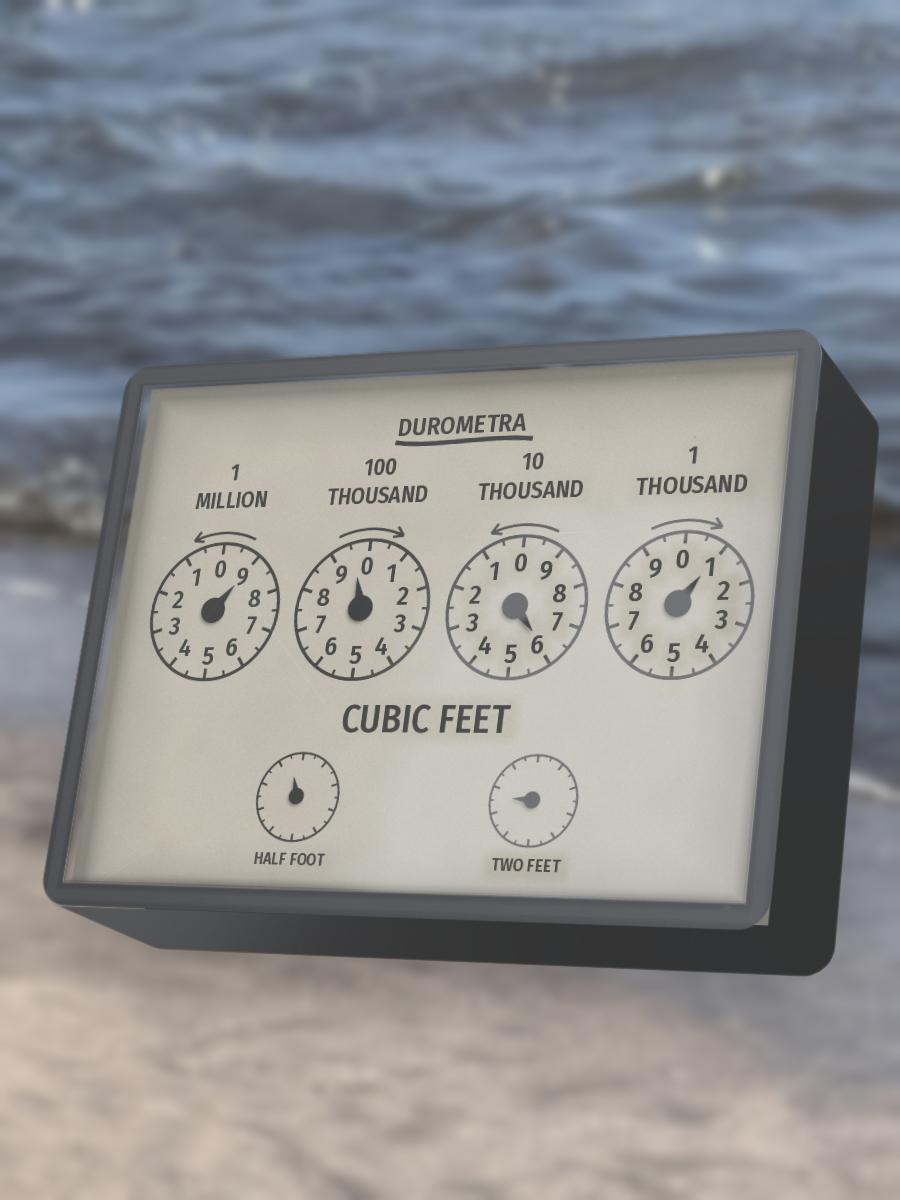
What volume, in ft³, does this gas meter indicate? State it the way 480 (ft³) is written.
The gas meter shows 896100 (ft³)
